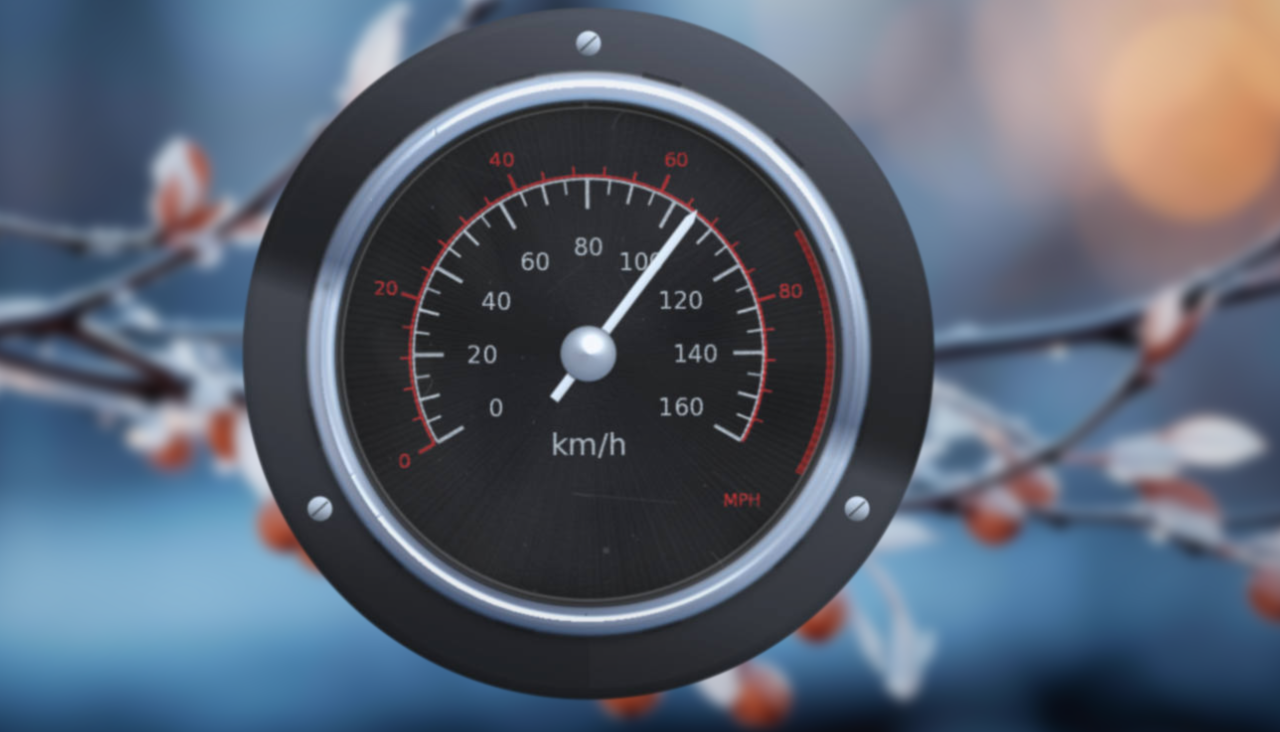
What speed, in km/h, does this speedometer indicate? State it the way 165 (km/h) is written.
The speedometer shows 105 (km/h)
